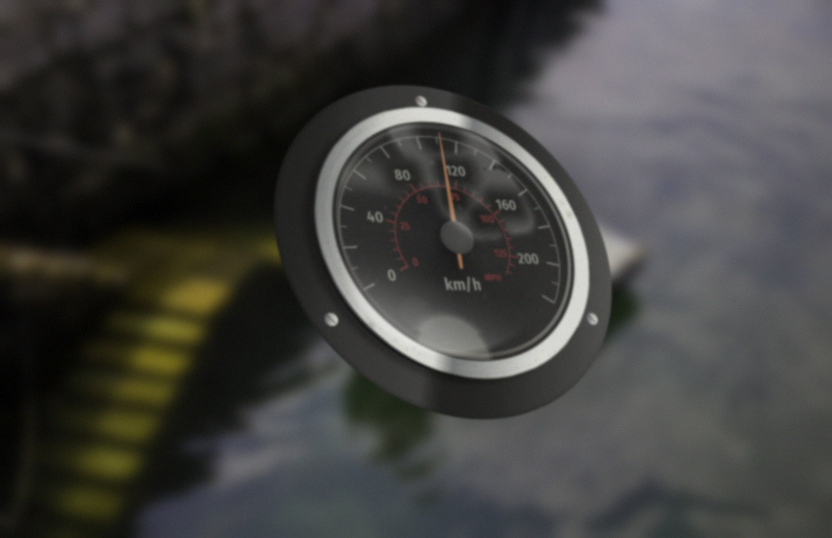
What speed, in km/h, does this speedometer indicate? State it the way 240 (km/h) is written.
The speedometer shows 110 (km/h)
